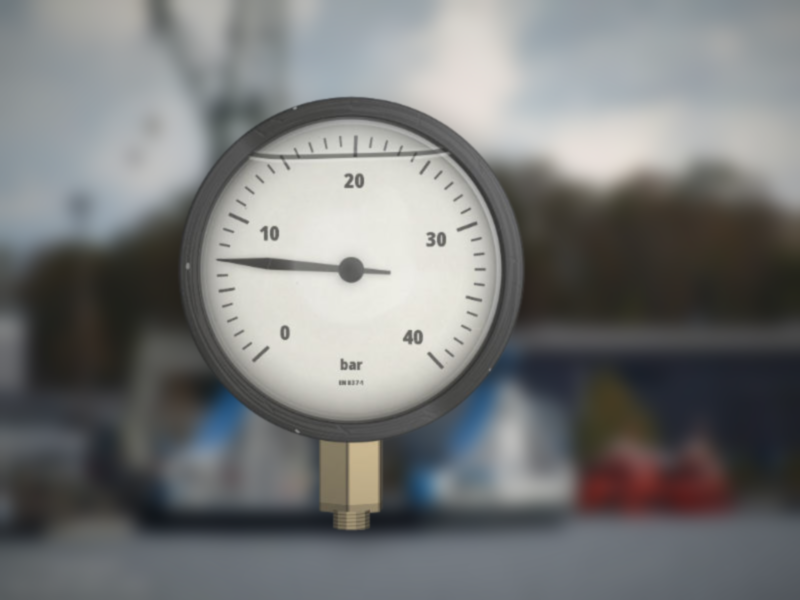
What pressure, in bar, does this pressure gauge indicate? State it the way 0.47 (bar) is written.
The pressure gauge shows 7 (bar)
